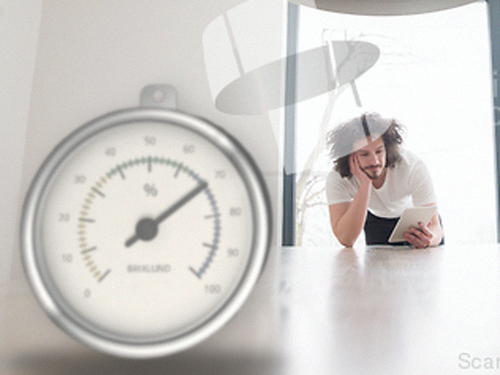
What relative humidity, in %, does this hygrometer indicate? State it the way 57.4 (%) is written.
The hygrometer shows 70 (%)
